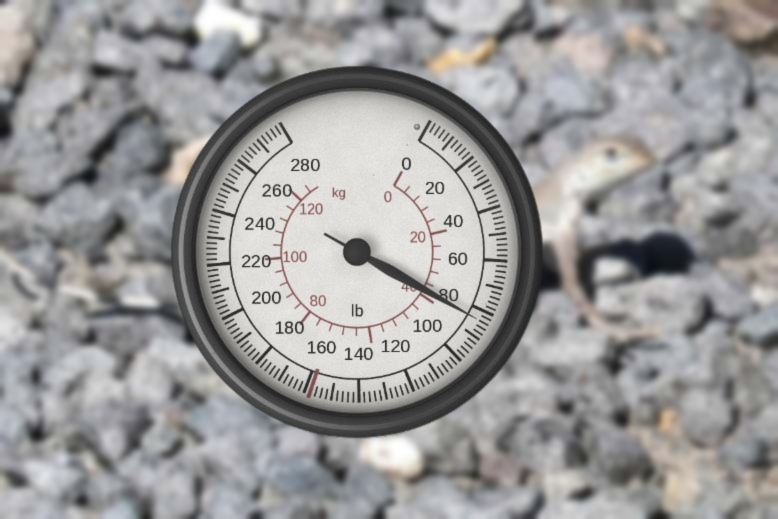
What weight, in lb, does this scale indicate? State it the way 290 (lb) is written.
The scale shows 84 (lb)
